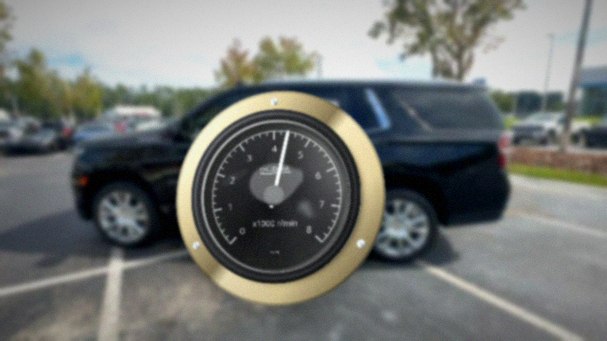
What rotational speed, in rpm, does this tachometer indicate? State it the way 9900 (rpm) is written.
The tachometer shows 4400 (rpm)
